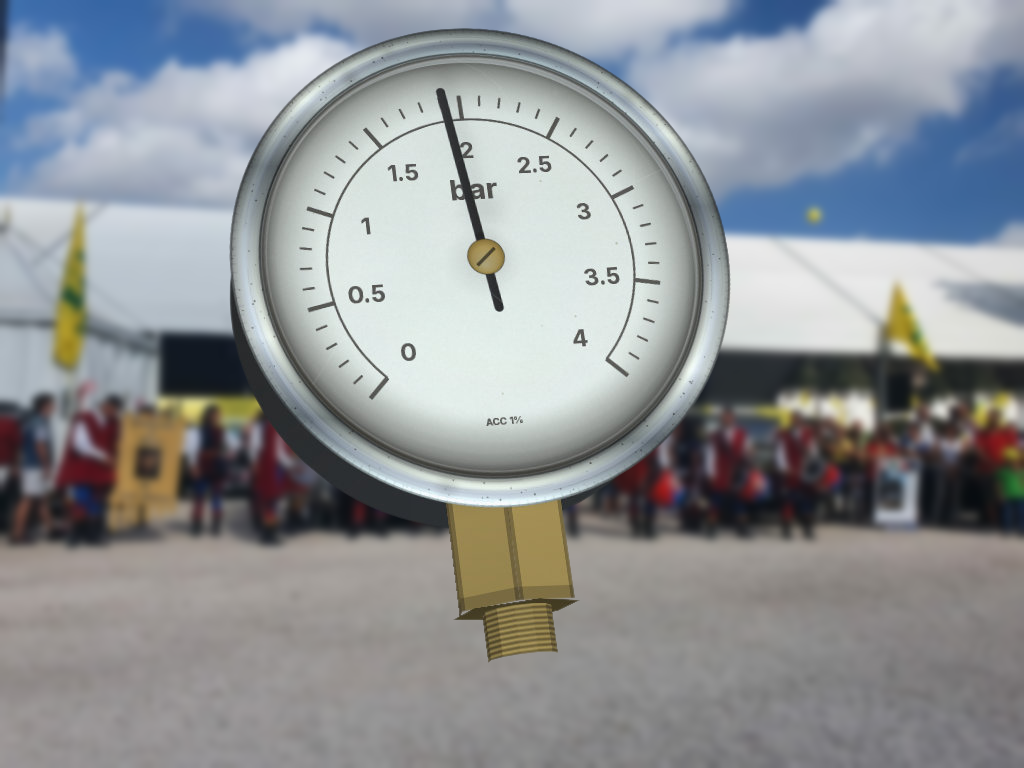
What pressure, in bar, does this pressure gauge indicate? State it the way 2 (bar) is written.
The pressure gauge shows 1.9 (bar)
